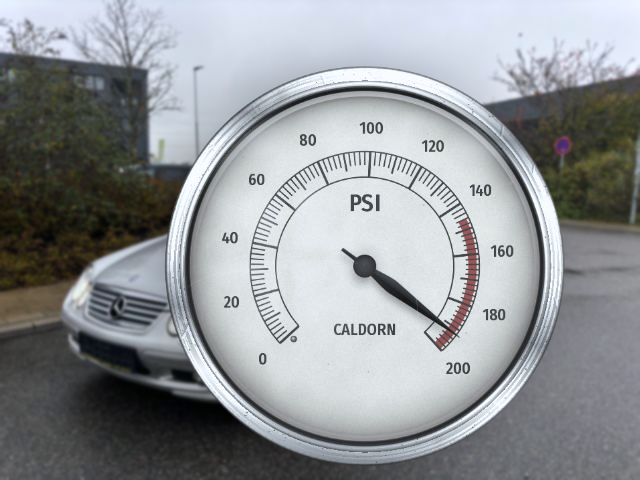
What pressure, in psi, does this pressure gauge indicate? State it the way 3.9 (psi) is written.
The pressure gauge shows 192 (psi)
